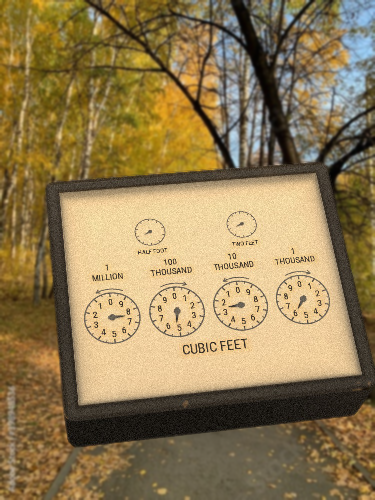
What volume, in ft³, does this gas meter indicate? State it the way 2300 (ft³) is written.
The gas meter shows 752600 (ft³)
